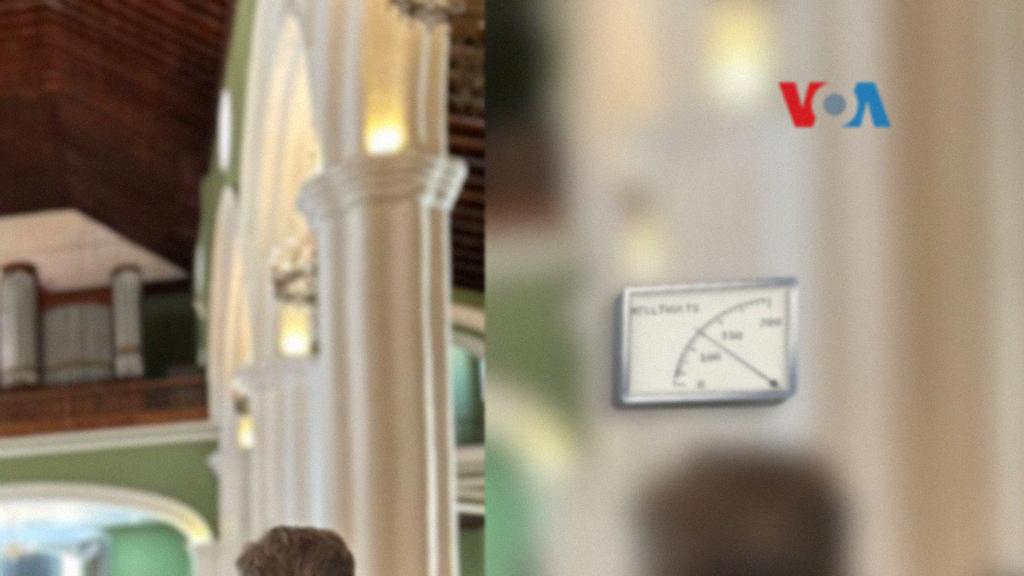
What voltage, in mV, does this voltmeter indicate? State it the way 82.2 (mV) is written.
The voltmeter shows 125 (mV)
